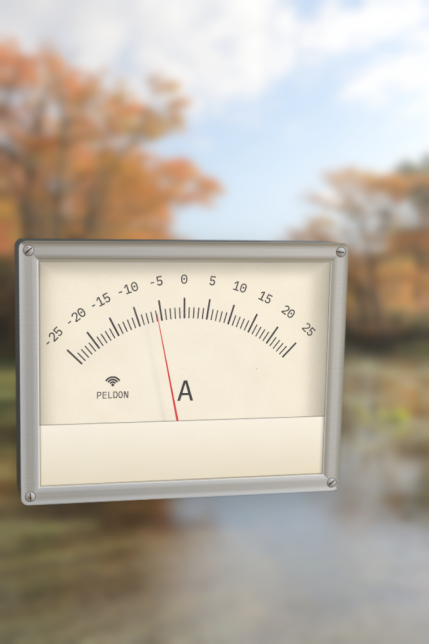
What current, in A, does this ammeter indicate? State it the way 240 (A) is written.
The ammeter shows -6 (A)
